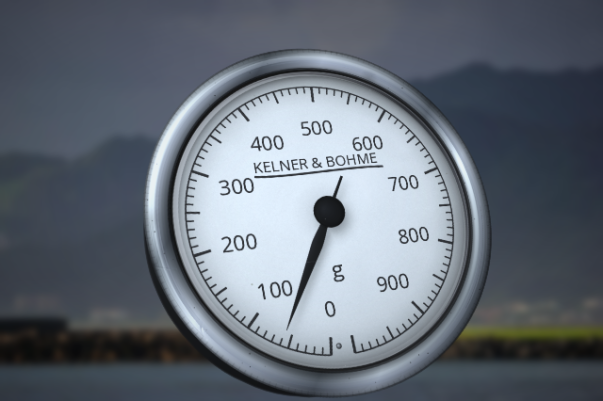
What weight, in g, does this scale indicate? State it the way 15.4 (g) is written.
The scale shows 60 (g)
